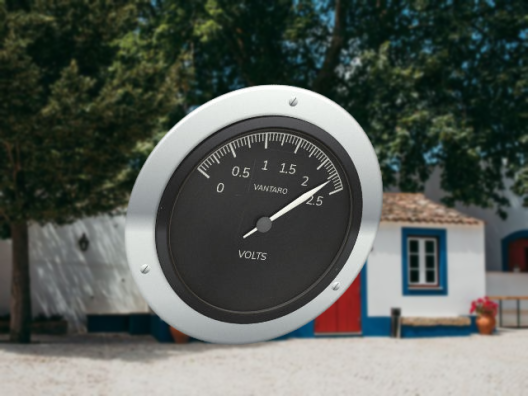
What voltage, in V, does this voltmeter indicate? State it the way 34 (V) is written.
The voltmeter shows 2.25 (V)
